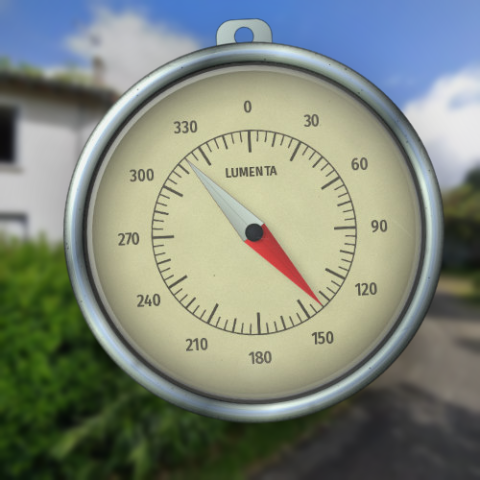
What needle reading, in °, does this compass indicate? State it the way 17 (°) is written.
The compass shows 140 (°)
